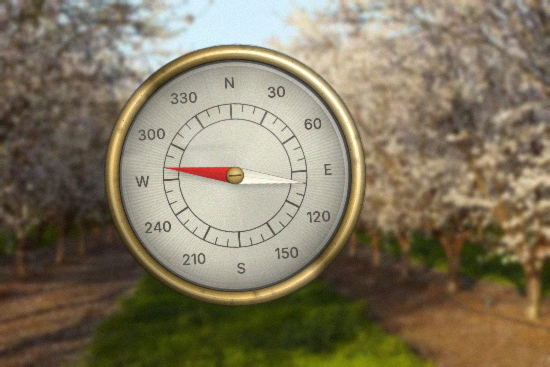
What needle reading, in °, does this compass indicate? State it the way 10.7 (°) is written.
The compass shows 280 (°)
